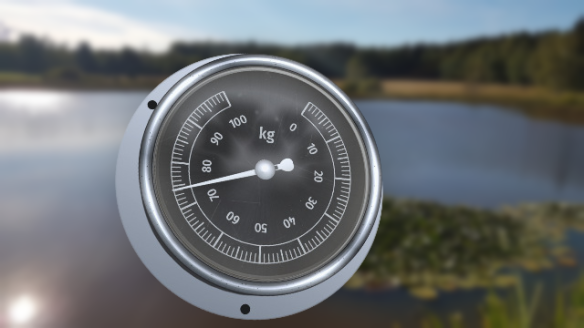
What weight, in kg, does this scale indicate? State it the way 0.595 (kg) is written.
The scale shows 74 (kg)
